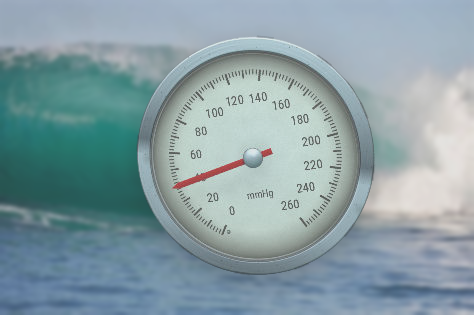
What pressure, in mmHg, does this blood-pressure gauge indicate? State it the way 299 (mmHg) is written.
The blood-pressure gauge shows 40 (mmHg)
